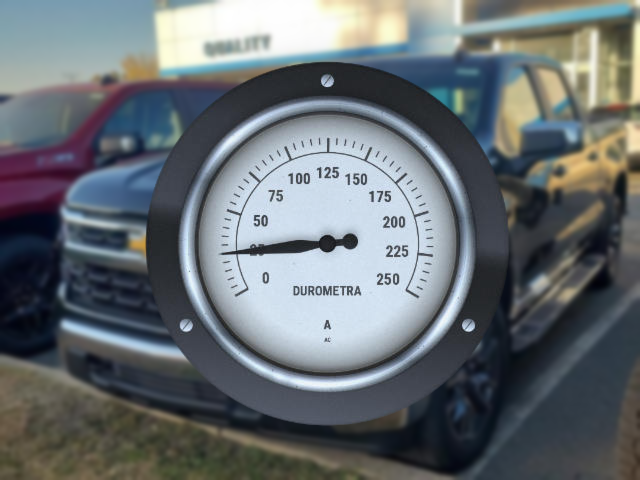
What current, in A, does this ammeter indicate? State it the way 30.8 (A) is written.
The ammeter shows 25 (A)
